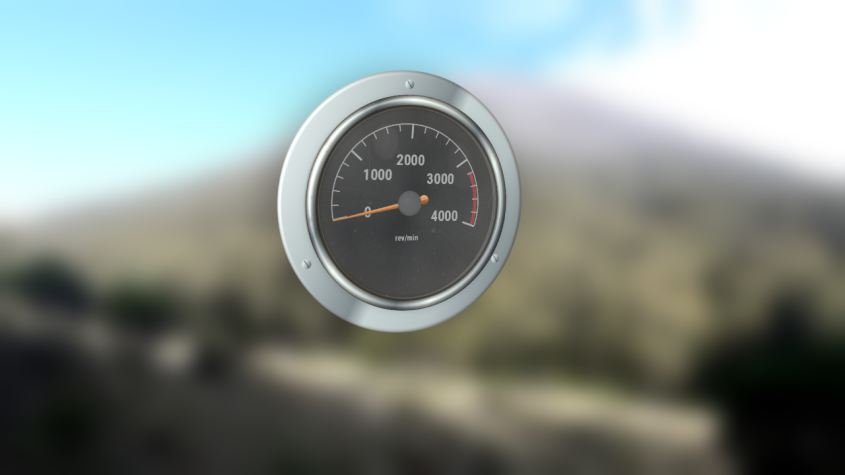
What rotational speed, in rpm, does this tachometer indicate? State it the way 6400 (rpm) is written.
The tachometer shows 0 (rpm)
